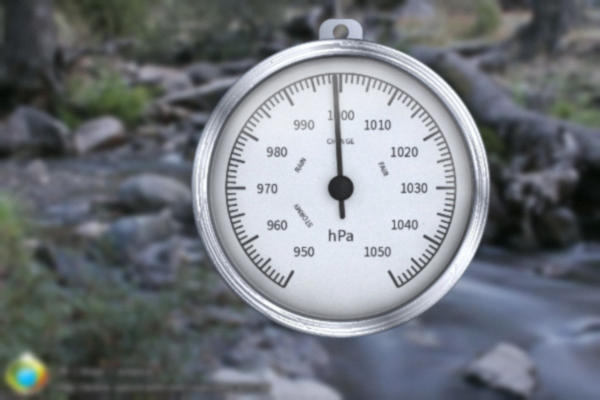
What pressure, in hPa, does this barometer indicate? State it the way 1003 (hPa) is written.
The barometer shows 999 (hPa)
